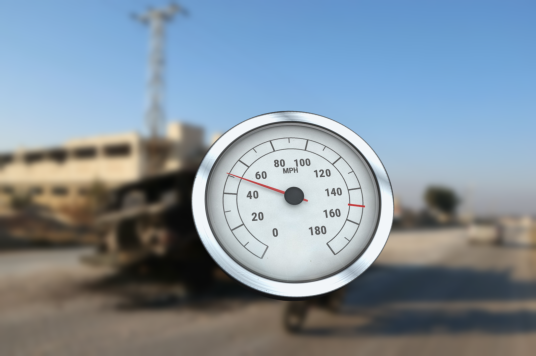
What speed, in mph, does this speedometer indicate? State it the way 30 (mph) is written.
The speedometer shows 50 (mph)
